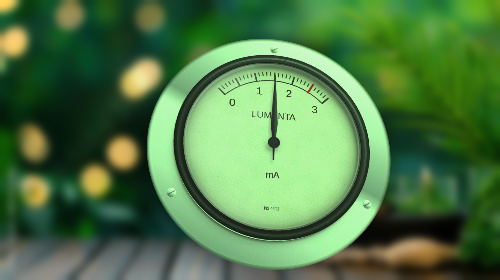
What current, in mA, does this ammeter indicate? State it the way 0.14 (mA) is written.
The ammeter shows 1.5 (mA)
